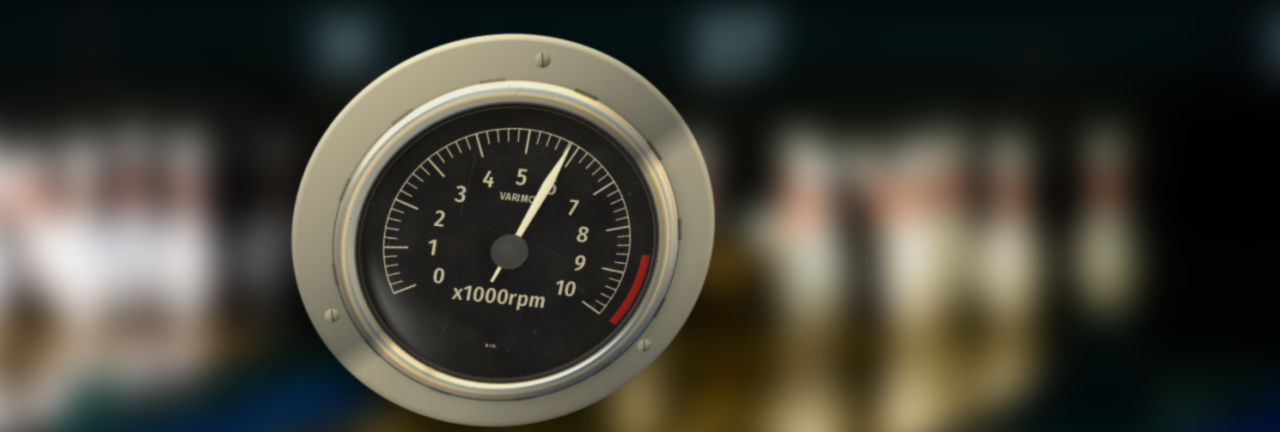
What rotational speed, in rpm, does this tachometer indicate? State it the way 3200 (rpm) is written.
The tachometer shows 5800 (rpm)
